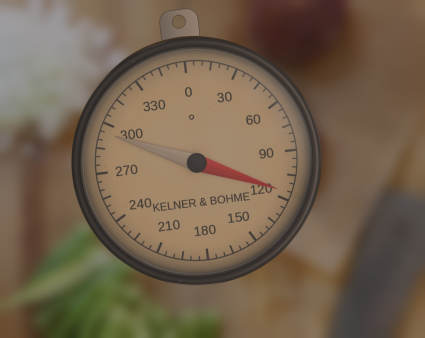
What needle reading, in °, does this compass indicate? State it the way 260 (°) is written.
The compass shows 115 (°)
